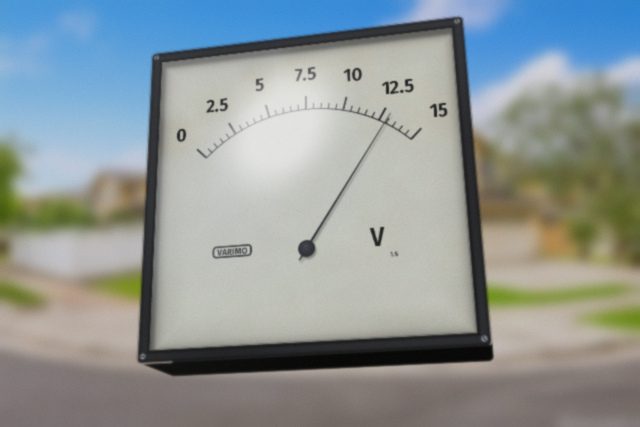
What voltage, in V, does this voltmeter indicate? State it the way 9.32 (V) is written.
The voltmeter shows 13 (V)
